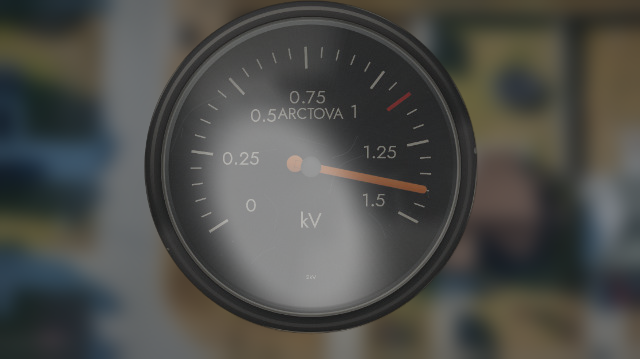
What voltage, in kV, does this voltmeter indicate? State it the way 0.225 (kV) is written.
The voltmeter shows 1.4 (kV)
